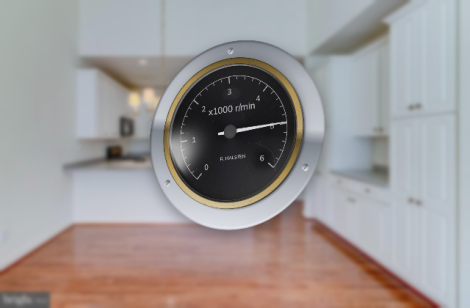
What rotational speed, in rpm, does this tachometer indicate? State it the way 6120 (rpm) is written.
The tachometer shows 5000 (rpm)
